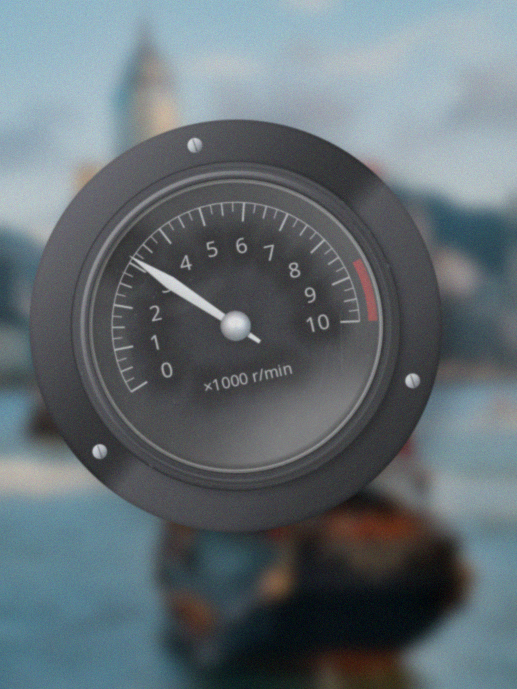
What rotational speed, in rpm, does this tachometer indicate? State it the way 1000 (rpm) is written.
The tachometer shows 3125 (rpm)
